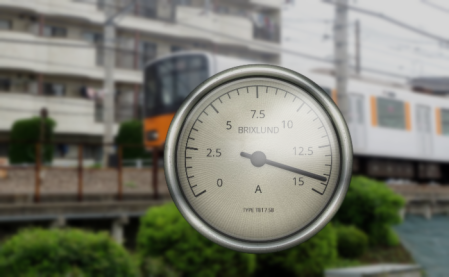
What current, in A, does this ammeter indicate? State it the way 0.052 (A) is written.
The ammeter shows 14.25 (A)
